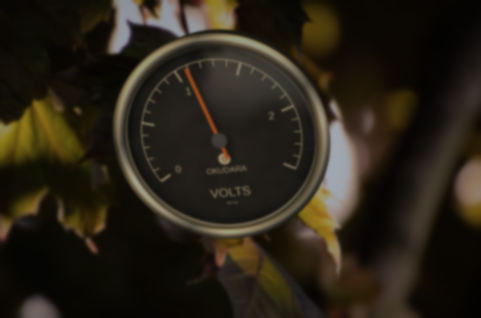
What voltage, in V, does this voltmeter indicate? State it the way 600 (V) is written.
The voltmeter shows 1.1 (V)
